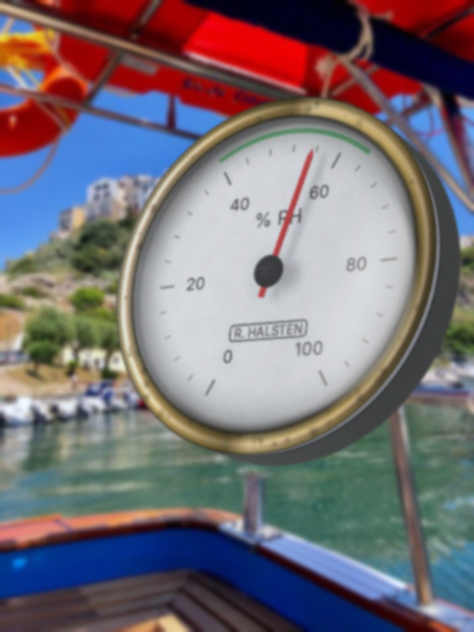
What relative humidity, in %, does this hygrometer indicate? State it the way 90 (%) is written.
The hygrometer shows 56 (%)
